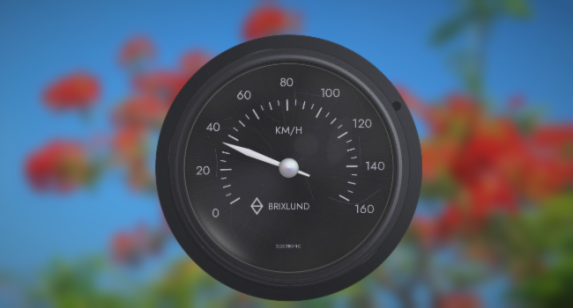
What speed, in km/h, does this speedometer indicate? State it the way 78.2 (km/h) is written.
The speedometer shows 35 (km/h)
